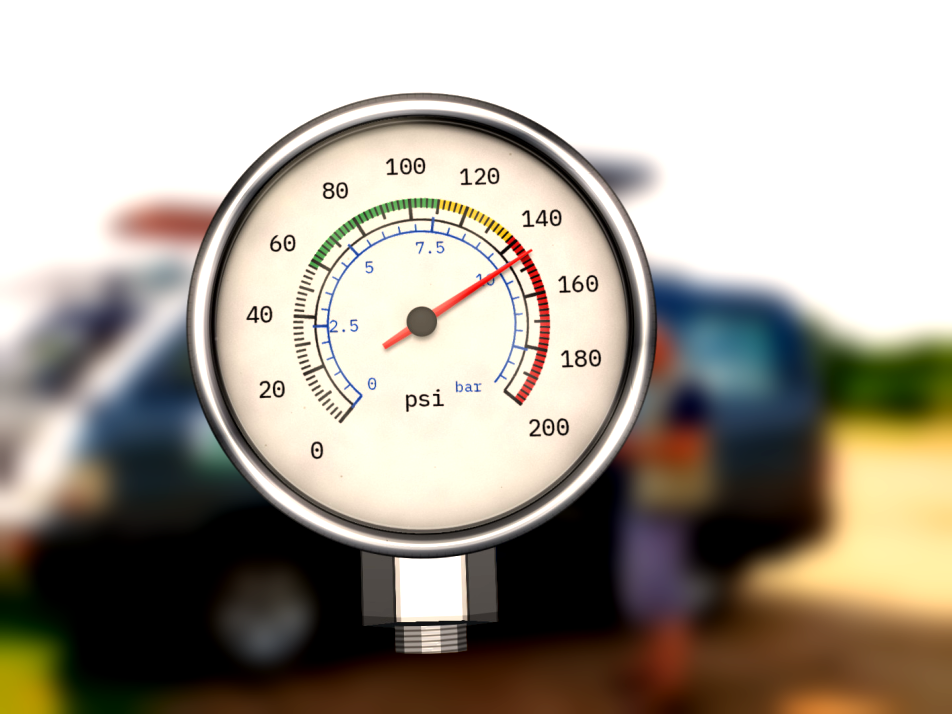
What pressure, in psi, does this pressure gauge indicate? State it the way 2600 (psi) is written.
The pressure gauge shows 146 (psi)
